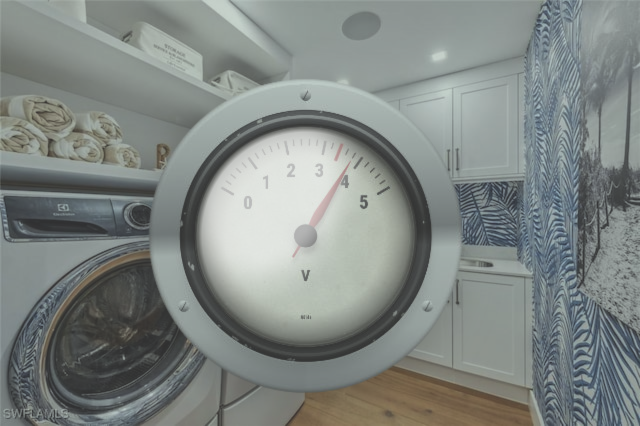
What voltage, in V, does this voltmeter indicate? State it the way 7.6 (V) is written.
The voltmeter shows 3.8 (V)
